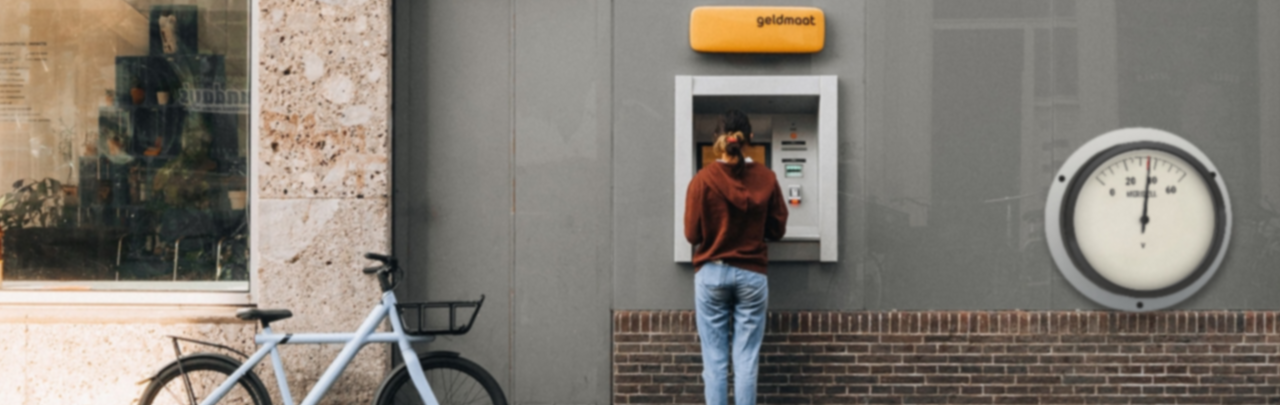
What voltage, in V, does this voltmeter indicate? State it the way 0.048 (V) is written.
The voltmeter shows 35 (V)
